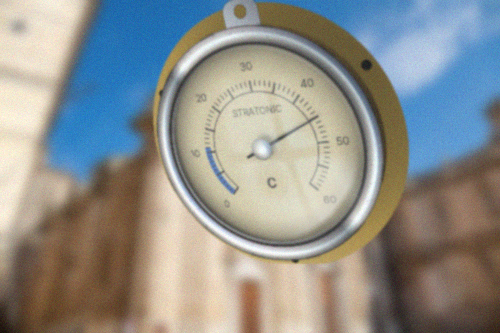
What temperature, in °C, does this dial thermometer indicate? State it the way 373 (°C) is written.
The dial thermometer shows 45 (°C)
